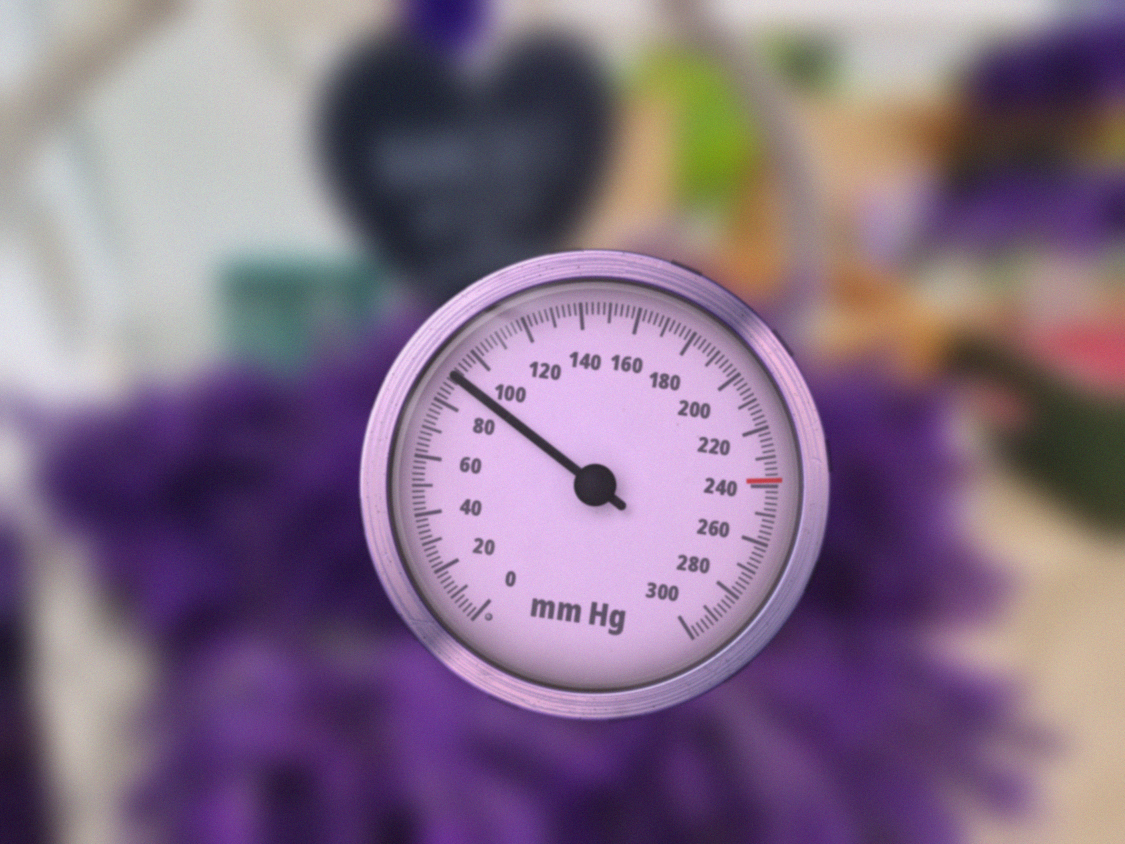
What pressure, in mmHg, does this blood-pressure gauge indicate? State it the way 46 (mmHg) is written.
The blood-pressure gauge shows 90 (mmHg)
